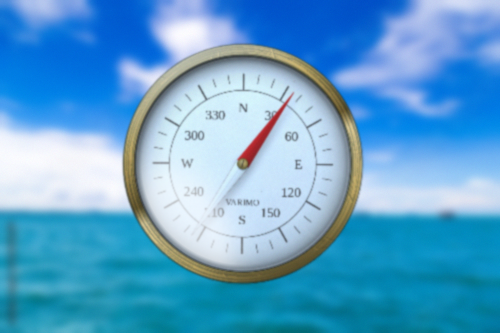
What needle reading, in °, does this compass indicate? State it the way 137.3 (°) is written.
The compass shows 35 (°)
